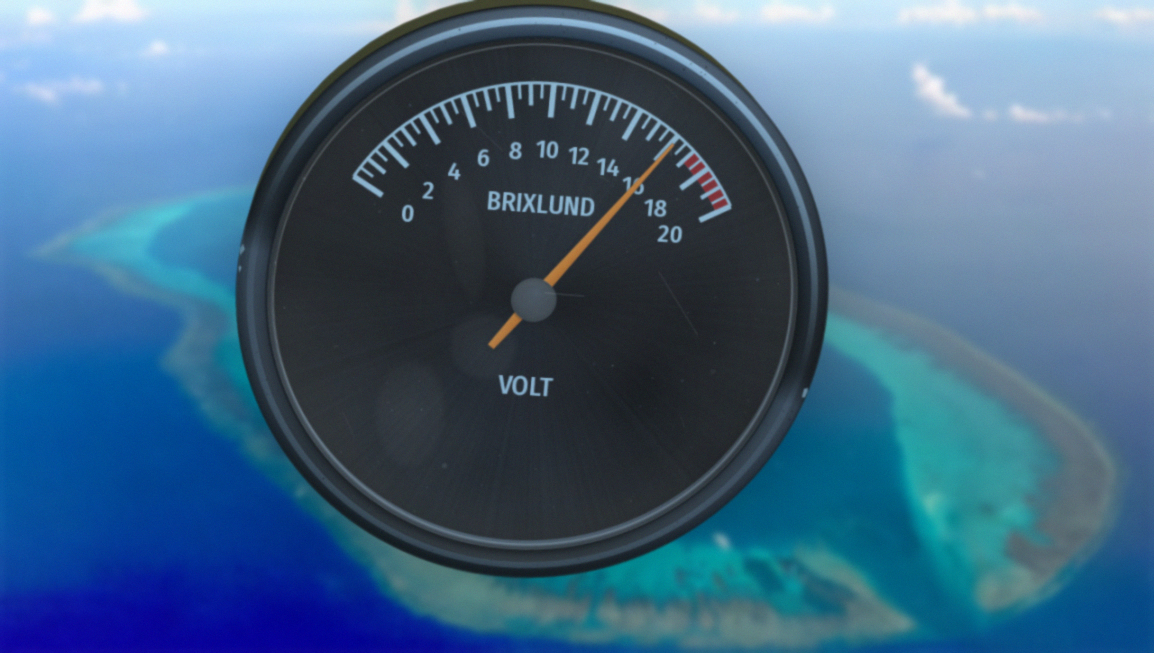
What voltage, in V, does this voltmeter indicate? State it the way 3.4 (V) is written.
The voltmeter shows 16 (V)
